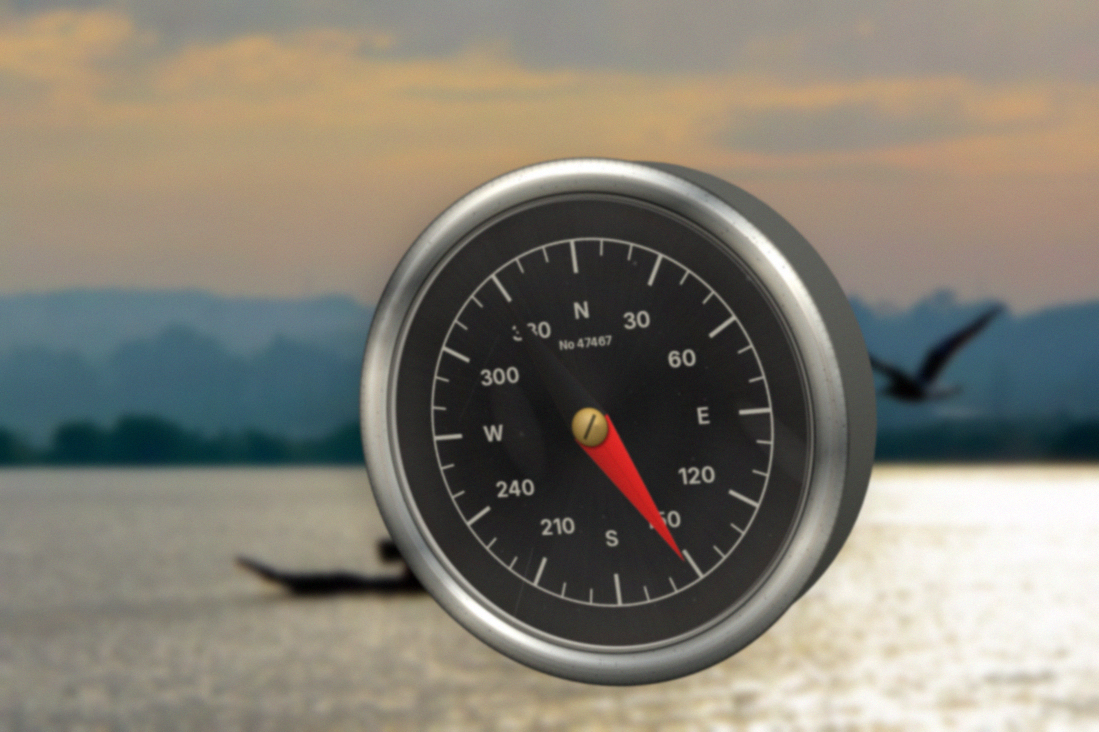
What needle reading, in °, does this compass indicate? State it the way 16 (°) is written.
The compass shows 150 (°)
